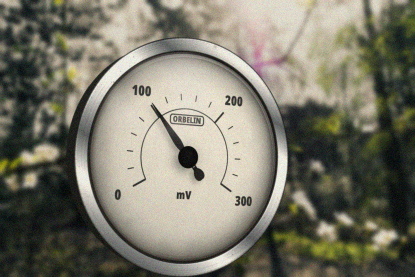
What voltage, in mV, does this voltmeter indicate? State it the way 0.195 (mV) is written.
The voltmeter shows 100 (mV)
